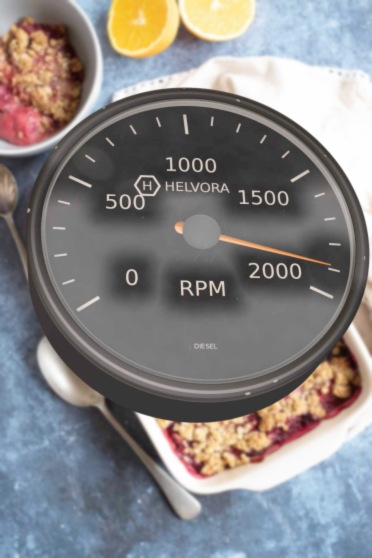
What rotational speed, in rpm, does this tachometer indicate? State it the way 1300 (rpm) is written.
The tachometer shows 1900 (rpm)
